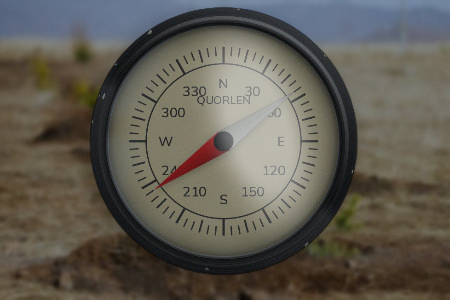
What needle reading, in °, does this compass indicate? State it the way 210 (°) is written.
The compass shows 235 (°)
